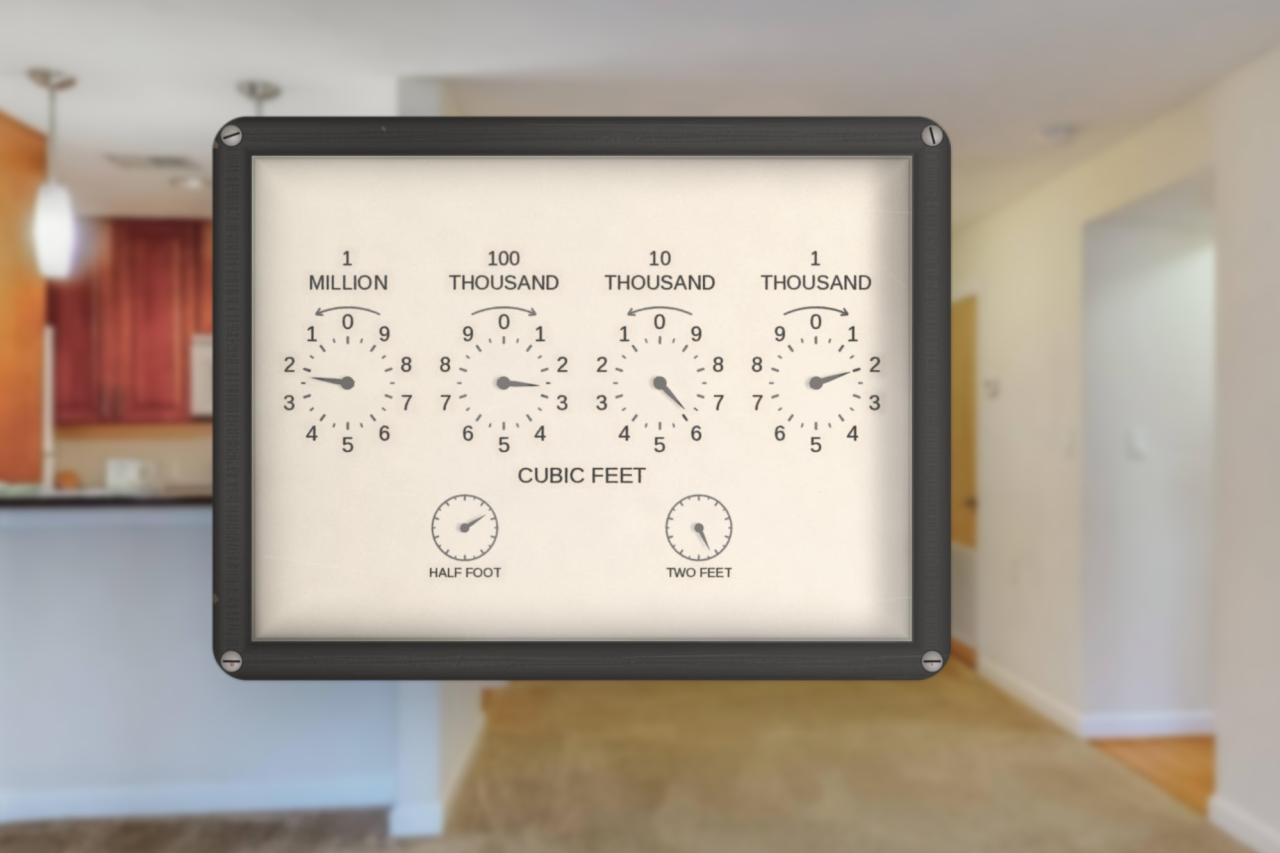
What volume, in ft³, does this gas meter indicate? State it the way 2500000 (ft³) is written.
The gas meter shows 226200 (ft³)
